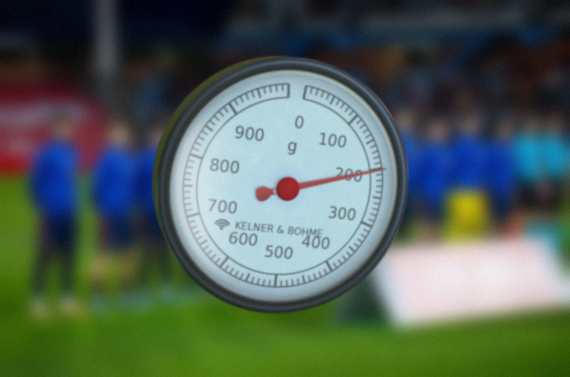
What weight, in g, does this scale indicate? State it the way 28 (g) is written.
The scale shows 200 (g)
